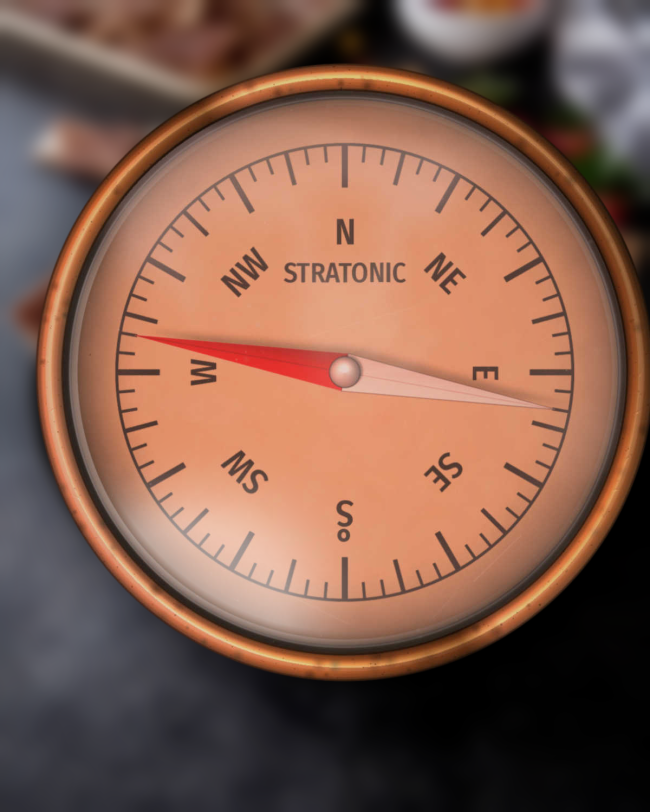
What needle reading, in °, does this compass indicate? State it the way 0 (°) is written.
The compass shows 280 (°)
